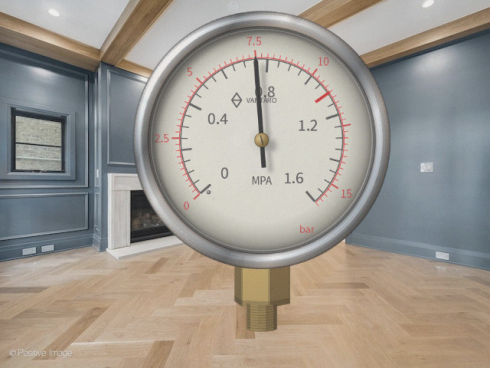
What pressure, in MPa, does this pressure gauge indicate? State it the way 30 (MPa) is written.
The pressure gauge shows 0.75 (MPa)
